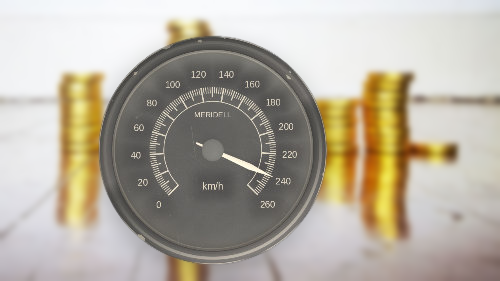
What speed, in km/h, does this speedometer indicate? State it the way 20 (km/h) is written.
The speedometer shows 240 (km/h)
